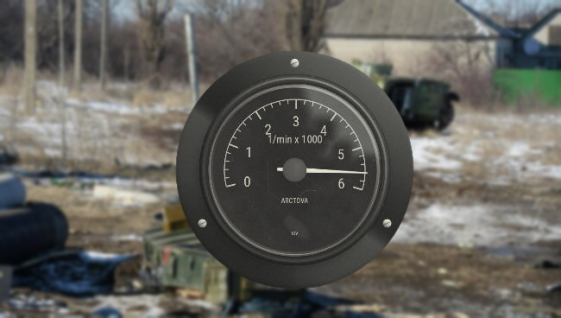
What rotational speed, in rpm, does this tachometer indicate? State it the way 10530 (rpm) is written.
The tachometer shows 5600 (rpm)
